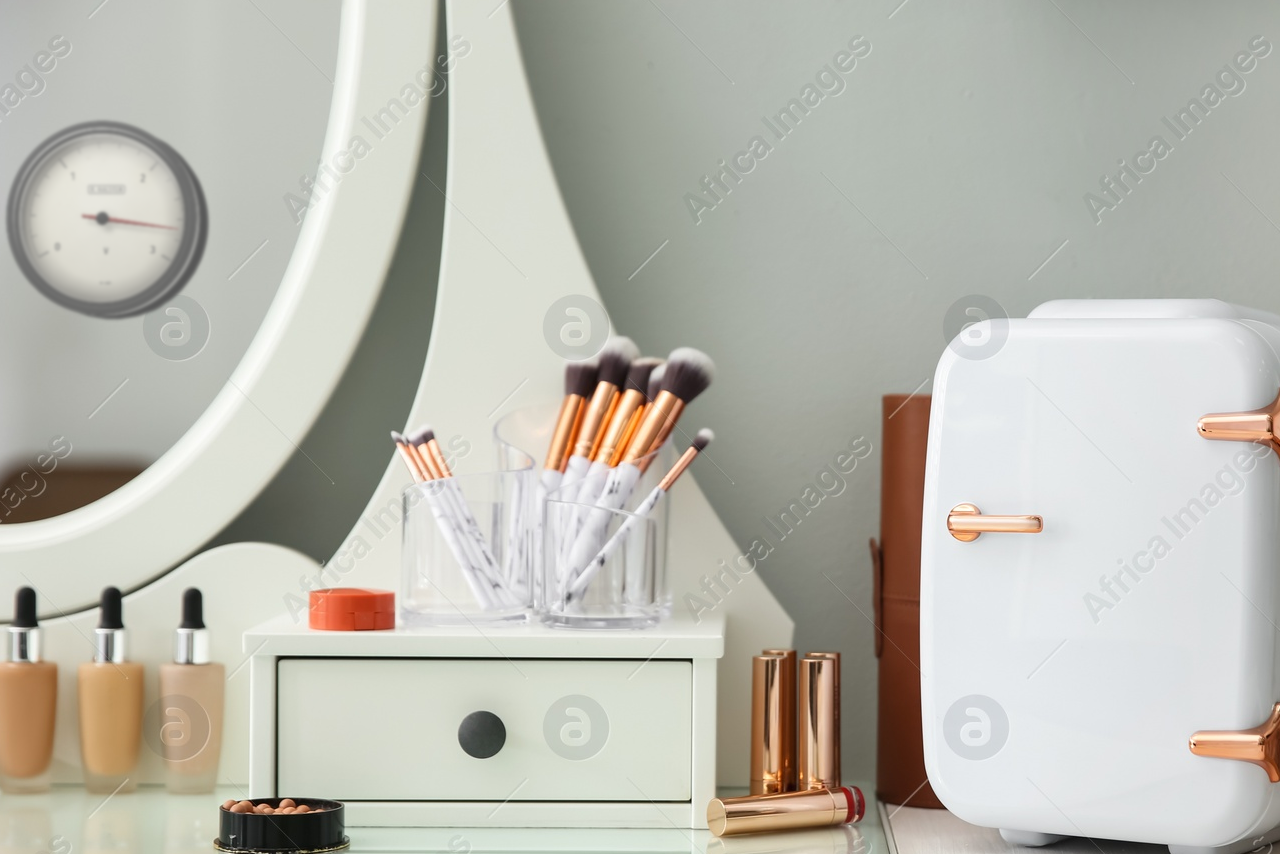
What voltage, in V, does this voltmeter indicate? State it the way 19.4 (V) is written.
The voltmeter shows 2.7 (V)
